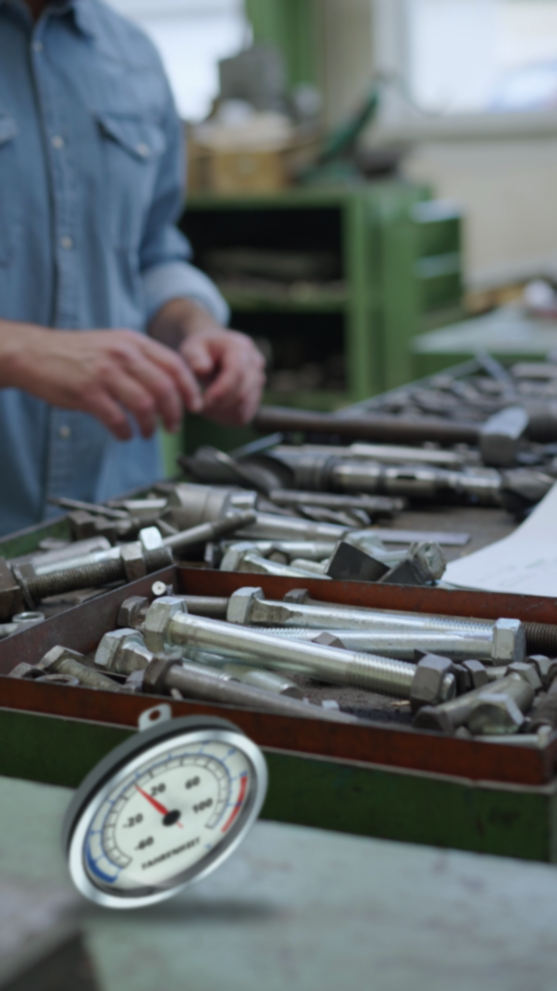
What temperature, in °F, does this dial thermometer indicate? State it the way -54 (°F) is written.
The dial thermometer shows 10 (°F)
